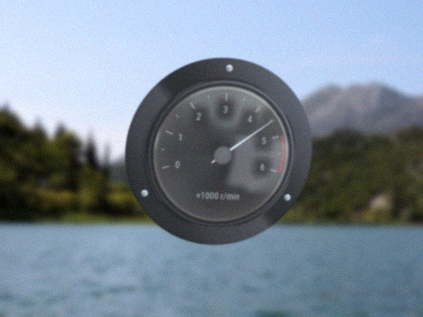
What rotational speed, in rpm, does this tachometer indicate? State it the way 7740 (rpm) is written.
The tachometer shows 4500 (rpm)
